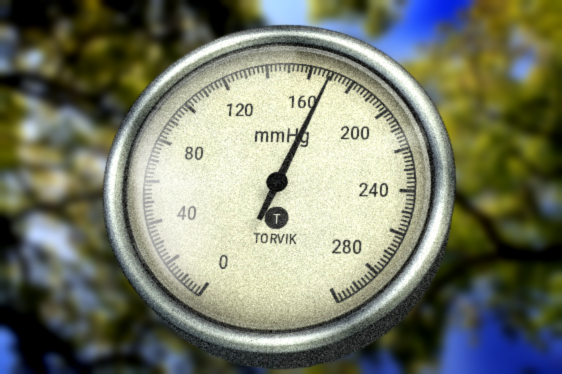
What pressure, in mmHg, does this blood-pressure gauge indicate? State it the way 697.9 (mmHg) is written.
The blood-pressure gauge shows 170 (mmHg)
